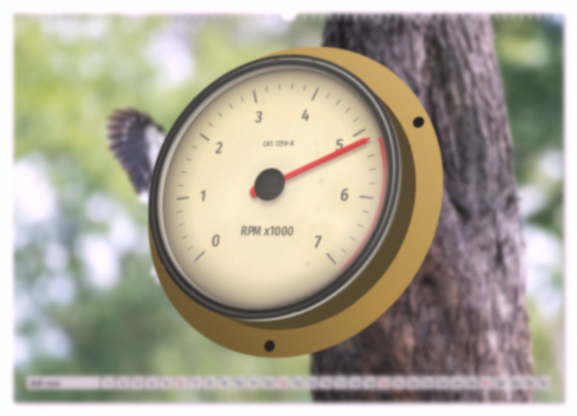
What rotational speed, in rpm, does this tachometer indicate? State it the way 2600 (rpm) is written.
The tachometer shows 5200 (rpm)
